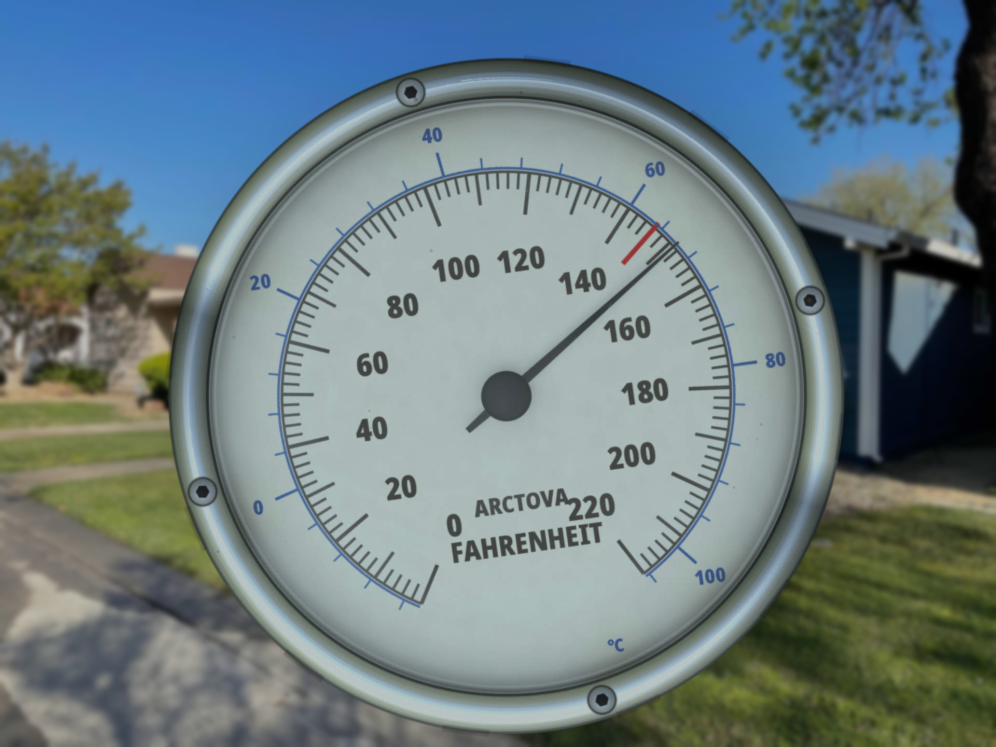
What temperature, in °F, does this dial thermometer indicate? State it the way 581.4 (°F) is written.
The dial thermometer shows 151 (°F)
